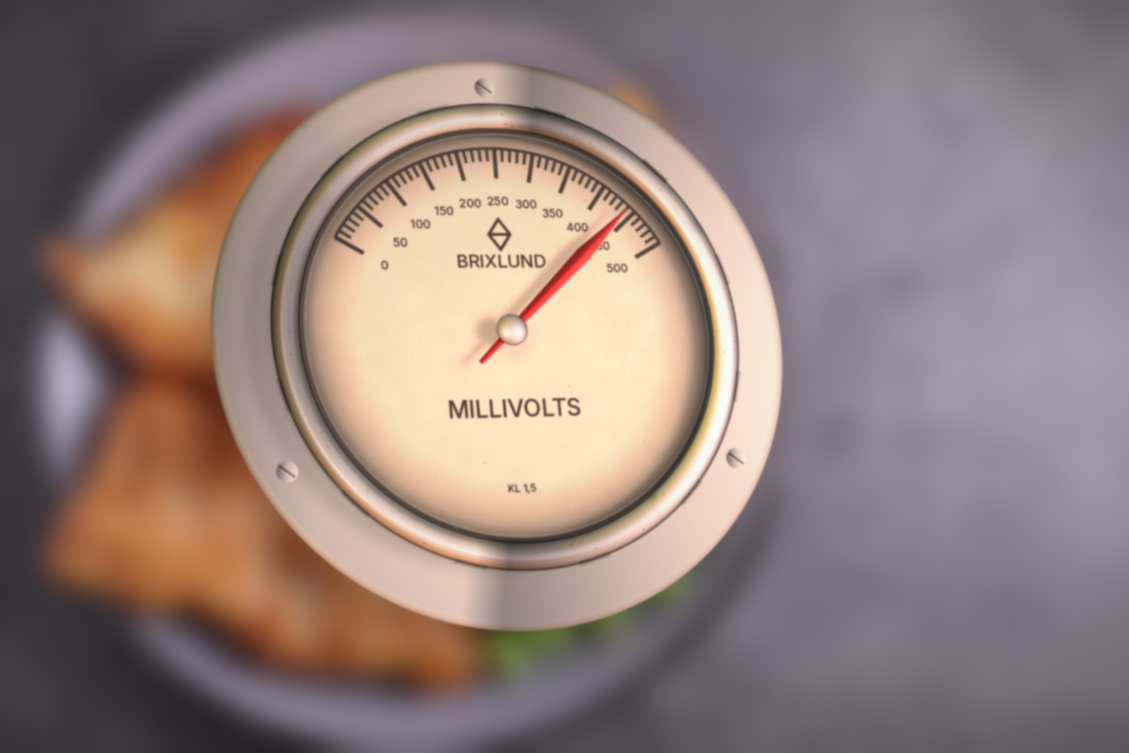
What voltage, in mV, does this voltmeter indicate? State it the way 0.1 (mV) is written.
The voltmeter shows 440 (mV)
